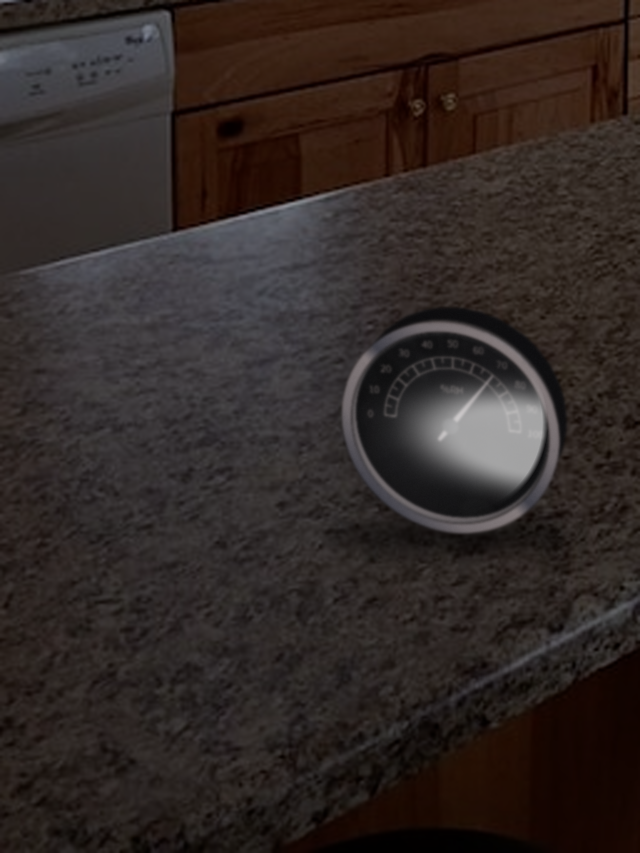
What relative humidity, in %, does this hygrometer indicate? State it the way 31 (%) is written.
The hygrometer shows 70 (%)
